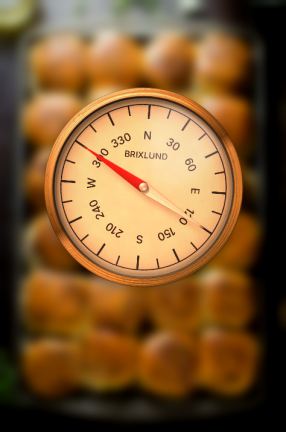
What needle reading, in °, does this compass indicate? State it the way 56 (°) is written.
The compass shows 300 (°)
